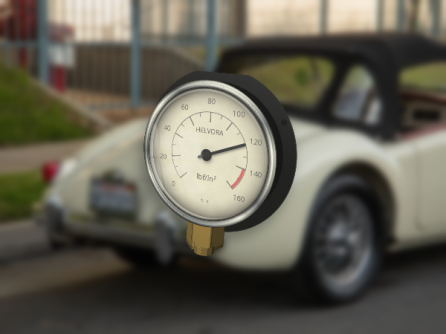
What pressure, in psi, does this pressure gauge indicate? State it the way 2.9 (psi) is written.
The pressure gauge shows 120 (psi)
